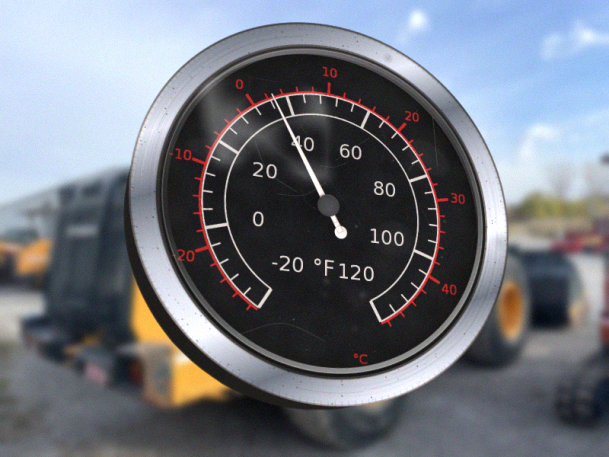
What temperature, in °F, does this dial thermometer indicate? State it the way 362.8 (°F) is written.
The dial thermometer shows 36 (°F)
